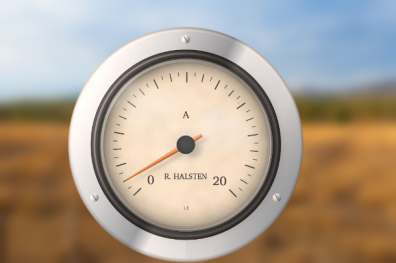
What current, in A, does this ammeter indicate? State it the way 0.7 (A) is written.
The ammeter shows 1 (A)
